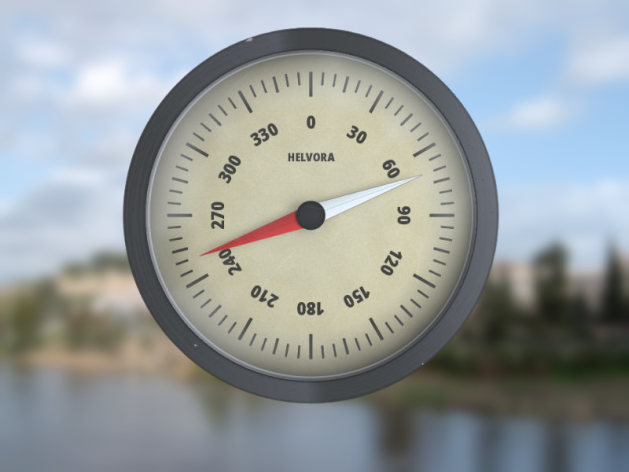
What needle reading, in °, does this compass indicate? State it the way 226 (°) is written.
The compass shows 250 (°)
